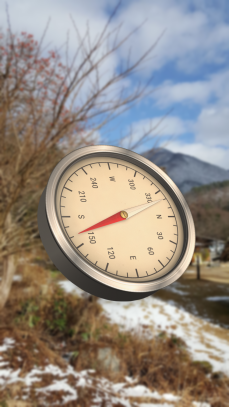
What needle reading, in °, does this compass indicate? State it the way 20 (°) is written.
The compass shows 160 (°)
